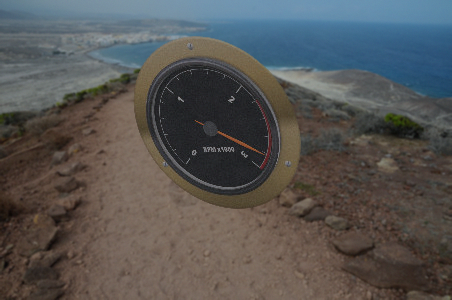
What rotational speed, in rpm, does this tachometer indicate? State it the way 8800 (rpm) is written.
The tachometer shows 2800 (rpm)
